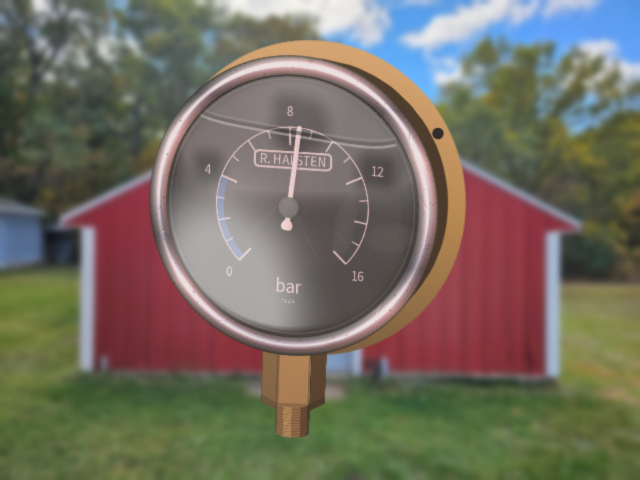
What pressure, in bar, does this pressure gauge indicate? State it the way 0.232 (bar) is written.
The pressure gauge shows 8.5 (bar)
